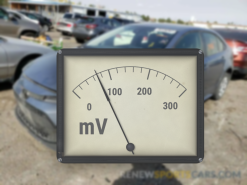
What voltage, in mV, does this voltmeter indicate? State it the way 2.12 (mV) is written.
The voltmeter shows 70 (mV)
